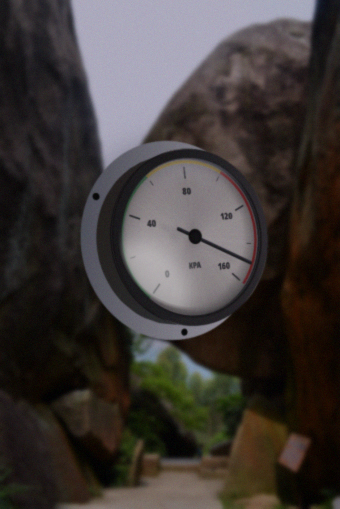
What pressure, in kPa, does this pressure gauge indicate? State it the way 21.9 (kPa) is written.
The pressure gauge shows 150 (kPa)
